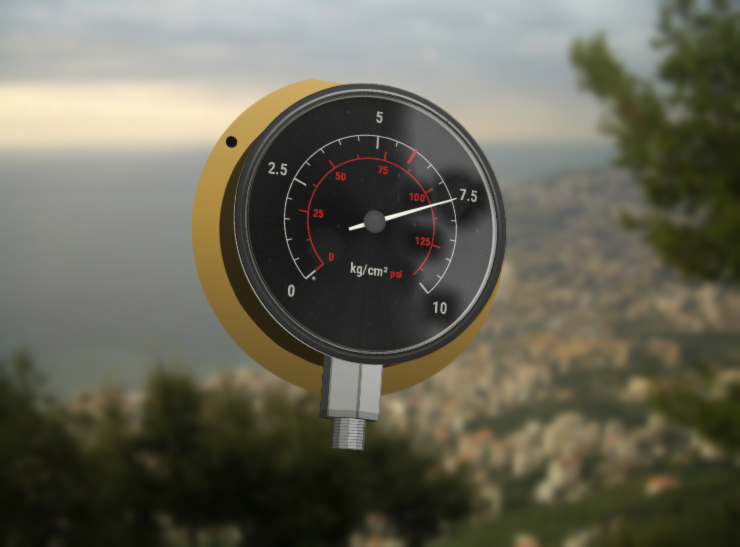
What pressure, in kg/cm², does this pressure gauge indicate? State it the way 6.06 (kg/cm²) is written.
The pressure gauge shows 7.5 (kg/cm²)
